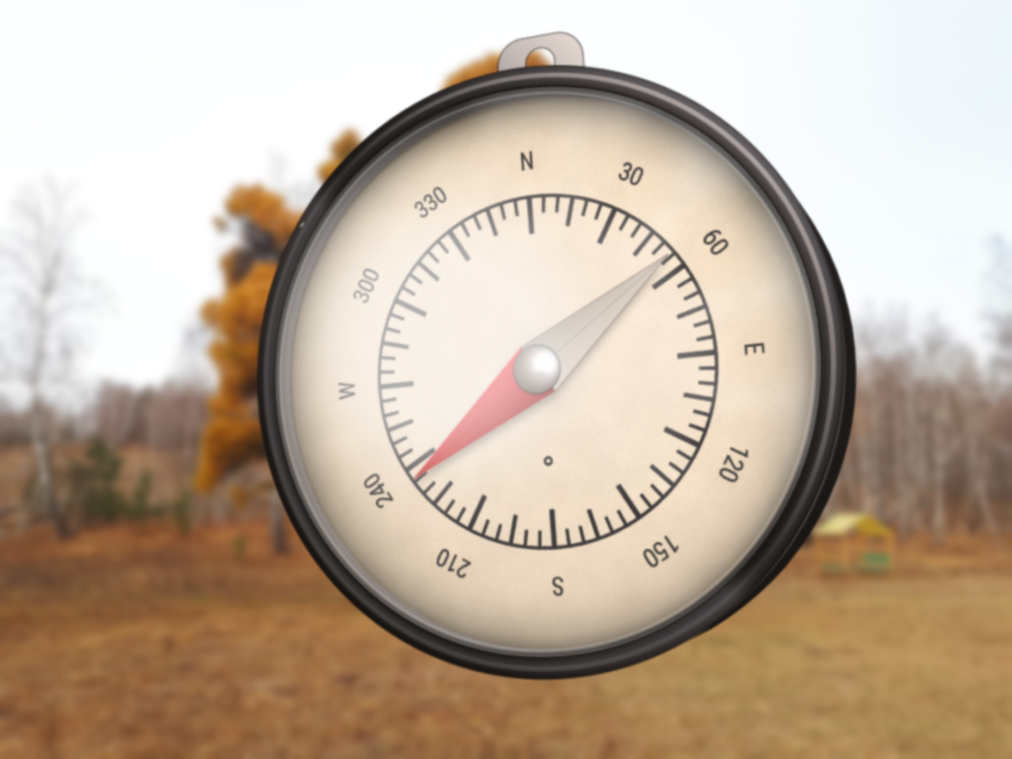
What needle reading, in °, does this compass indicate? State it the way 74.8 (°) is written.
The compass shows 235 (°)
